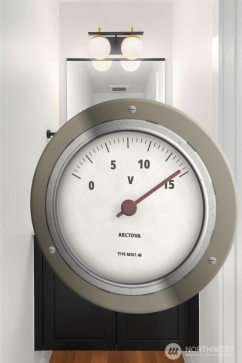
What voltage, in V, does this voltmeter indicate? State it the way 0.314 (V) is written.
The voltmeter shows 14.5 (V)
